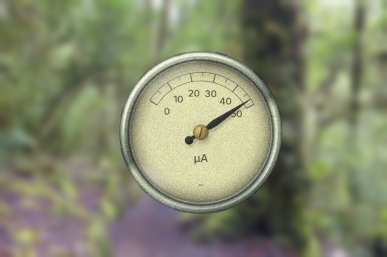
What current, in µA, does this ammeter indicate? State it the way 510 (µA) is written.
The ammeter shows 47.5 (µA)
